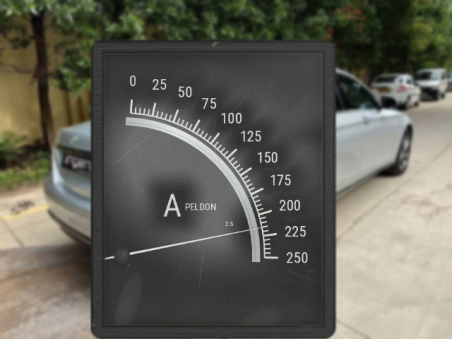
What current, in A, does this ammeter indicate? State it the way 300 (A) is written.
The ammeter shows 215 (A)
